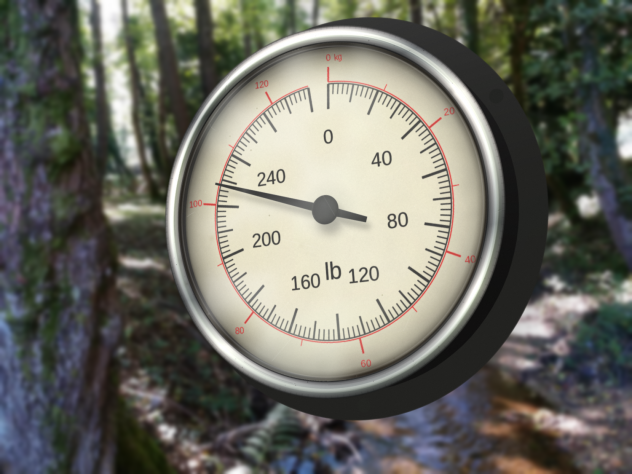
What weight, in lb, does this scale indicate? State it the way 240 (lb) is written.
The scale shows 228 (lb)
